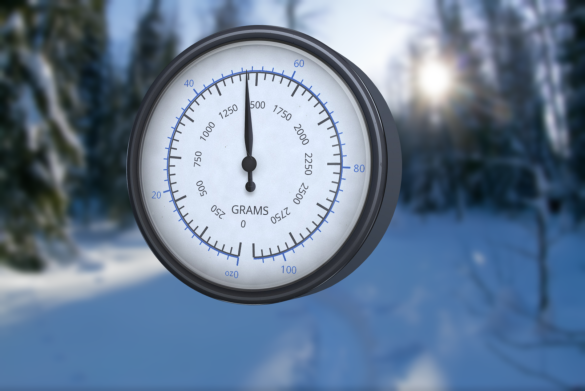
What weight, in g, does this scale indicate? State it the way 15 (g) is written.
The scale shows 1450 (g)
